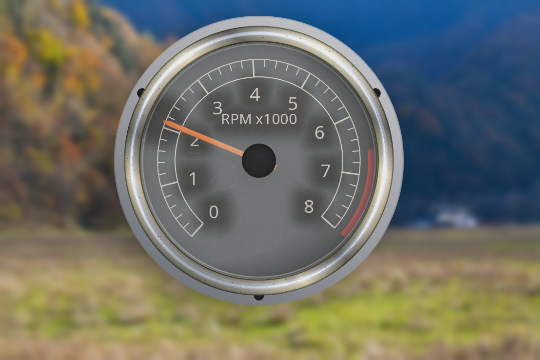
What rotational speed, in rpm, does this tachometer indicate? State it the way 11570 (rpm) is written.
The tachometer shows 2100 (rpm)
